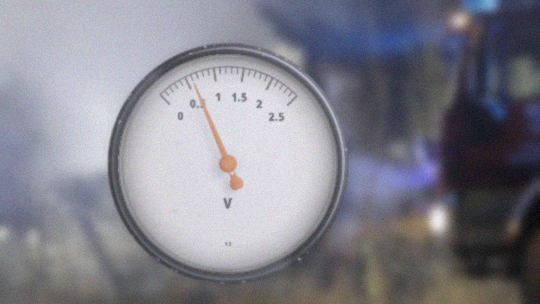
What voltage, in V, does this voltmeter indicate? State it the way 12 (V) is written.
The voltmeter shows 0.6 (V)
